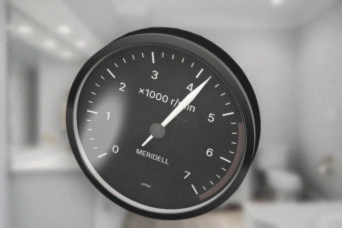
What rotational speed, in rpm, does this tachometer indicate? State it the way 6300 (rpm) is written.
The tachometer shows 4200 (rpm)
